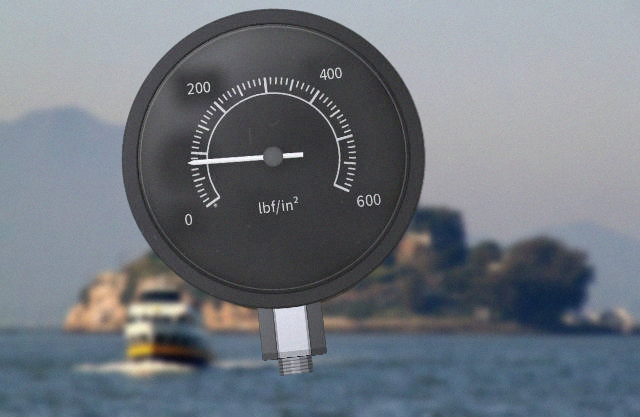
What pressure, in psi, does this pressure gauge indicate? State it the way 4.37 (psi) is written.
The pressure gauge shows 80 (psi)
